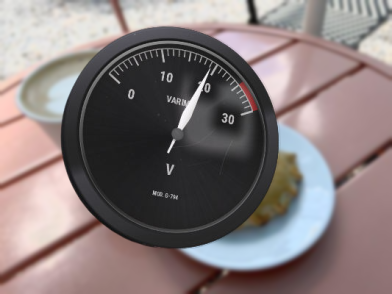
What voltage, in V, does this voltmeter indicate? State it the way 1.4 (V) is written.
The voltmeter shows 19 (V)
